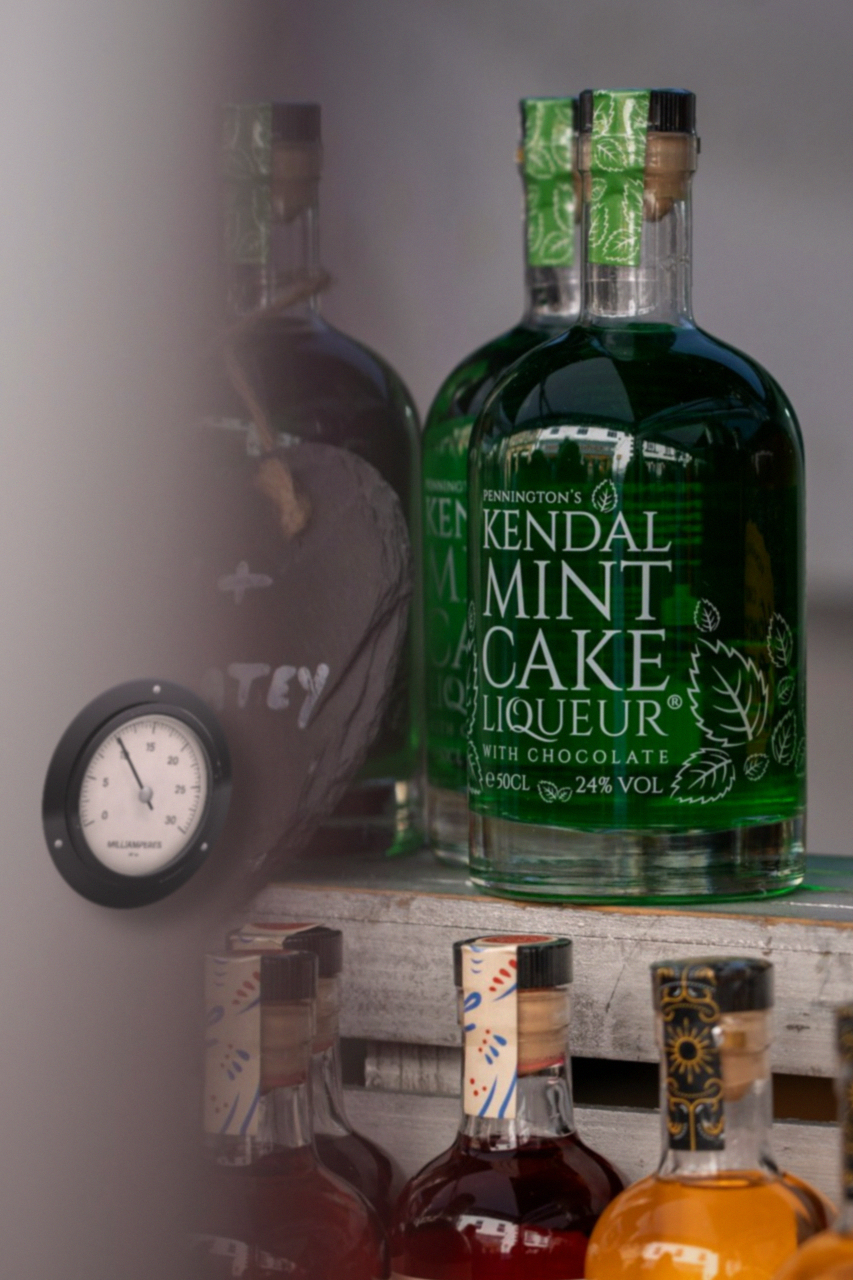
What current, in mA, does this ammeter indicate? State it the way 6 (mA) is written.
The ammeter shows 10 (mA)
